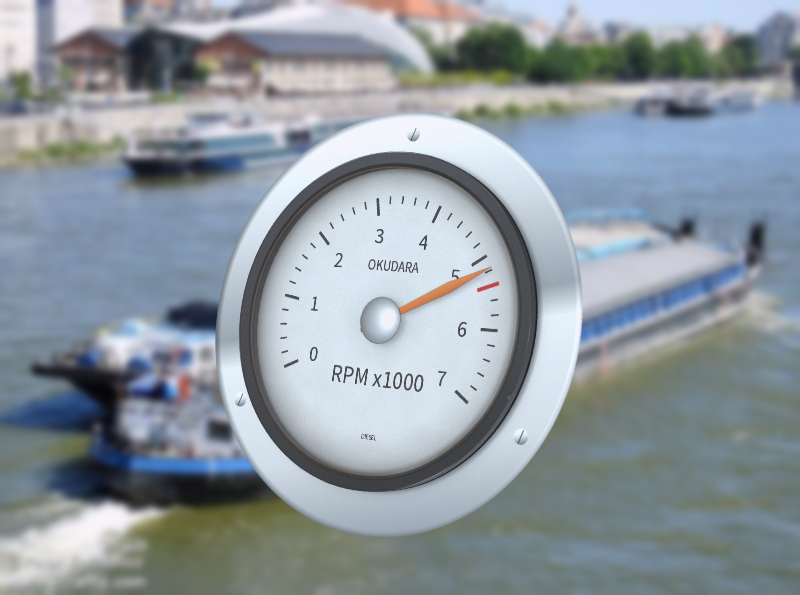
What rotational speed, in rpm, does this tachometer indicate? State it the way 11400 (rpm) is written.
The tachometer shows 5200 (rpm)
